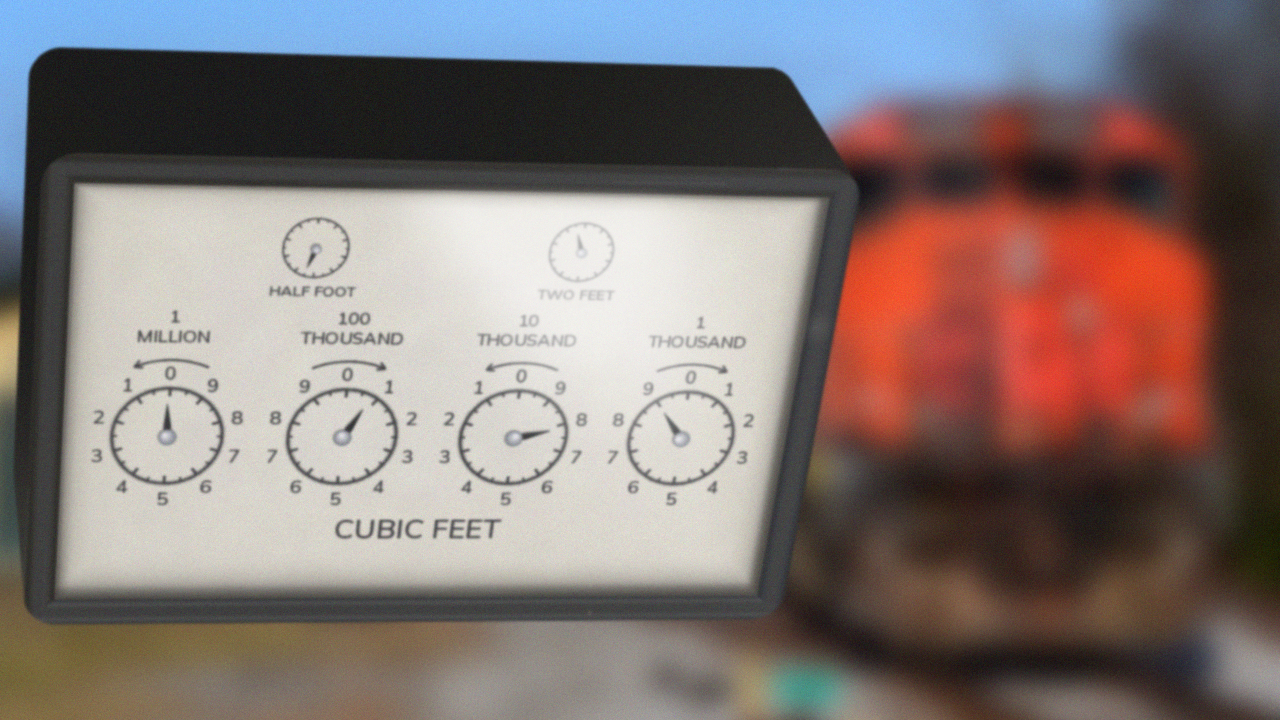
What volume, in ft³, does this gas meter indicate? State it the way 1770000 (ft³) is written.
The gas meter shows 7900 (ft³)
